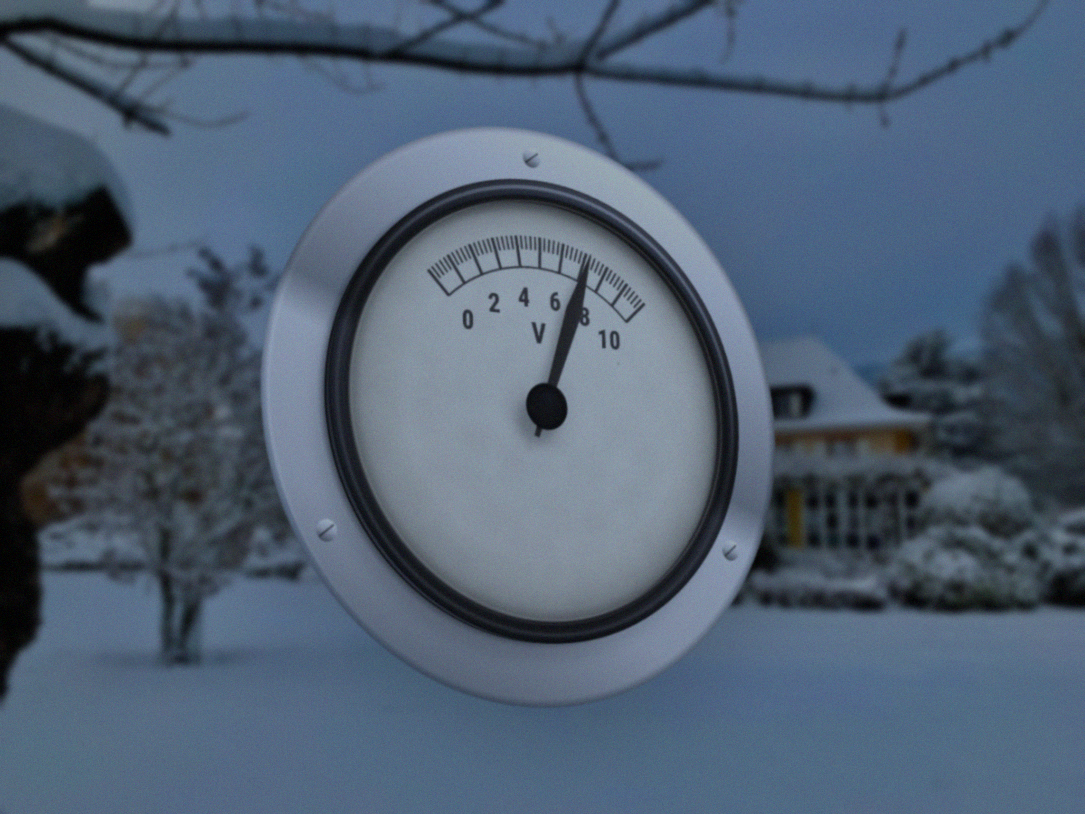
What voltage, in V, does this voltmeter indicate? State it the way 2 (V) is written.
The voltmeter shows 7 (V)
